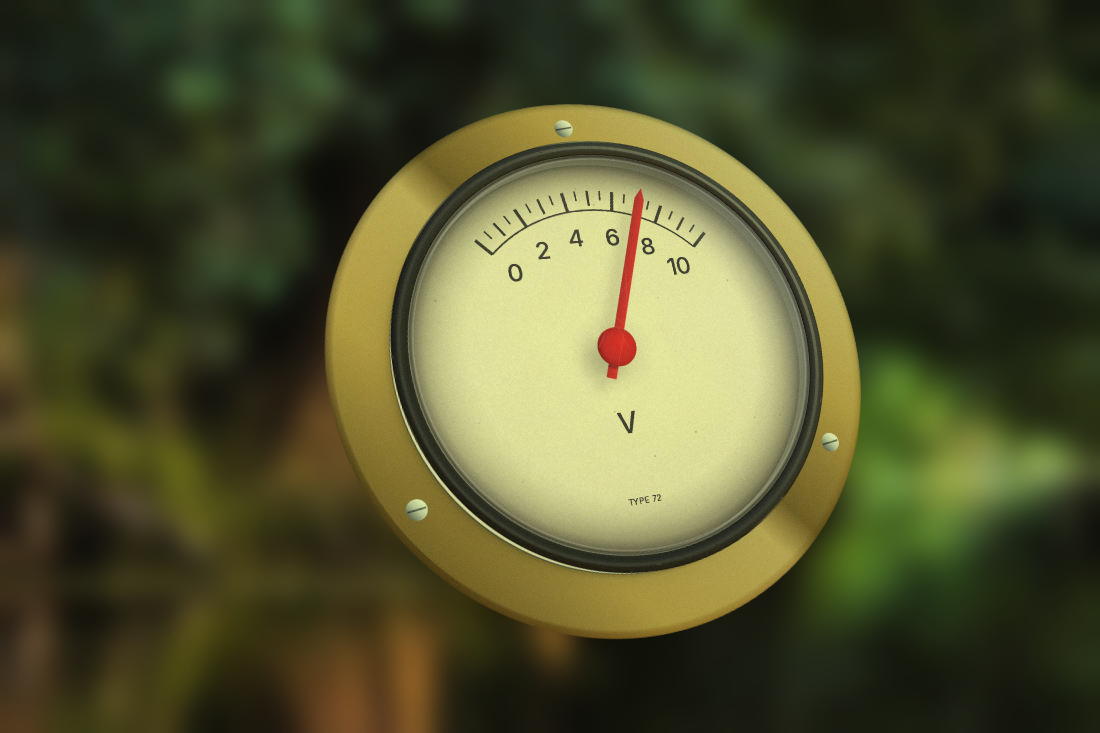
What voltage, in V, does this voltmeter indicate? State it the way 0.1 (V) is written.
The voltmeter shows 7 (V)
